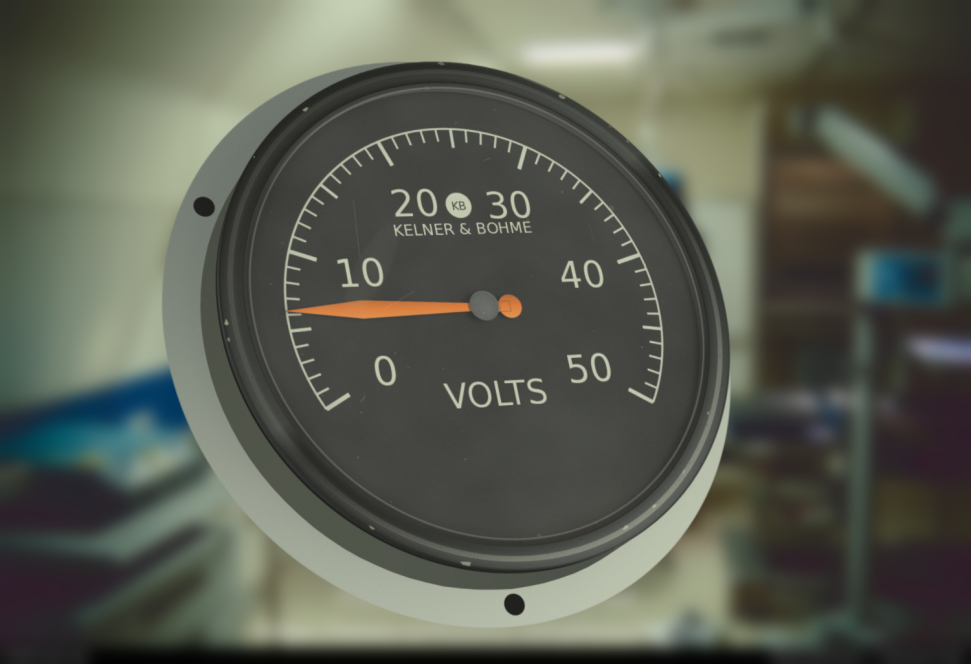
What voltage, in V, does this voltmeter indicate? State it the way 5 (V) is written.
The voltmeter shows 6 (V)
